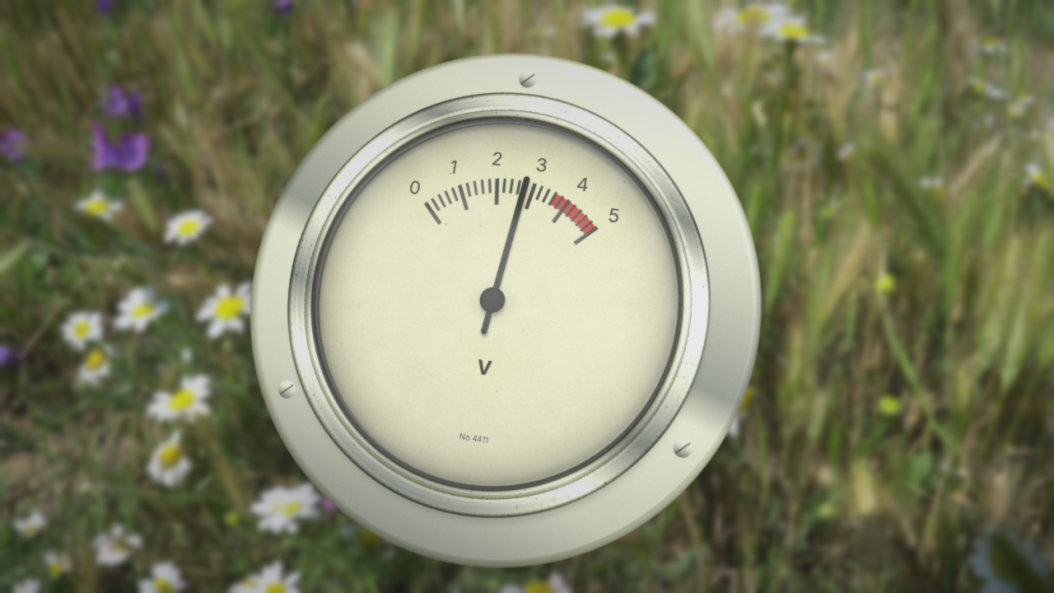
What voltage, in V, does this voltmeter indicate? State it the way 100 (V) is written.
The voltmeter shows 2.8 (V)
